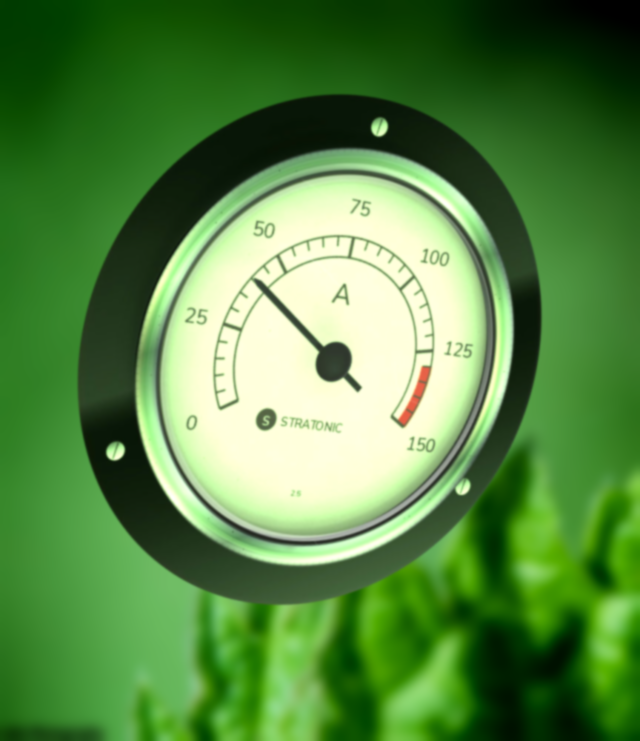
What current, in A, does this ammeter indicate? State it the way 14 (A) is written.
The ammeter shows 40 (A)
